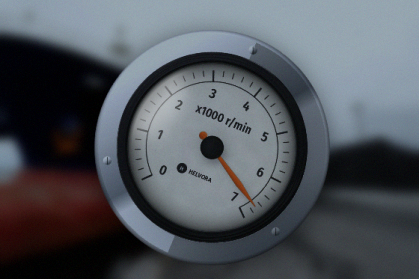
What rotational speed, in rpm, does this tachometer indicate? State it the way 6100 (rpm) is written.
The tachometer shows 6700 (rpm)
